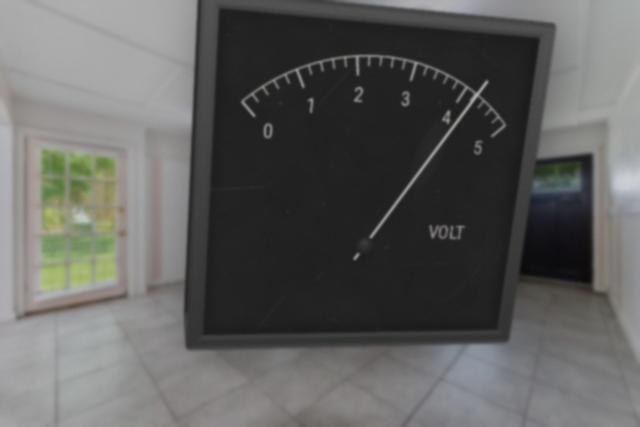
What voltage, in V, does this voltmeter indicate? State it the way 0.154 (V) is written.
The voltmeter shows 4.2 (V)
